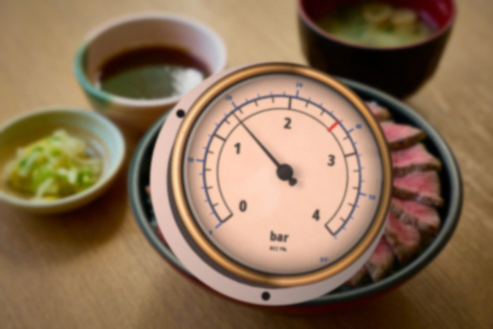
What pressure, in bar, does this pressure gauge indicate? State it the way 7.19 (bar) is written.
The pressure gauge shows 1.3 (bar)
